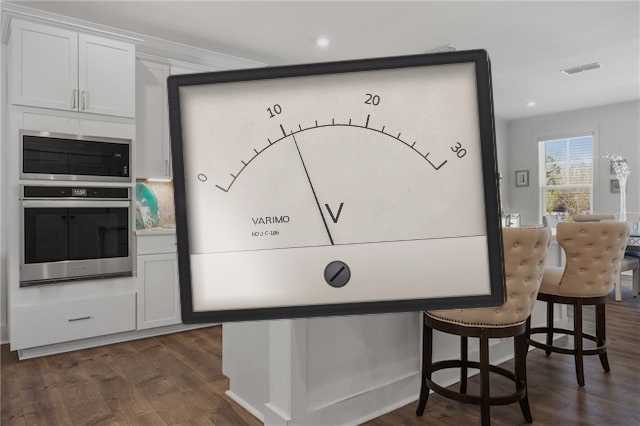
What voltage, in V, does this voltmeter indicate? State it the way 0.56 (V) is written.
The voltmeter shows 11 (V)
